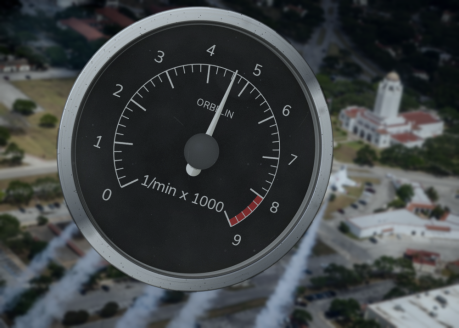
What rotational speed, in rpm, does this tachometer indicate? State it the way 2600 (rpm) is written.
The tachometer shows 4600 (rpm)
